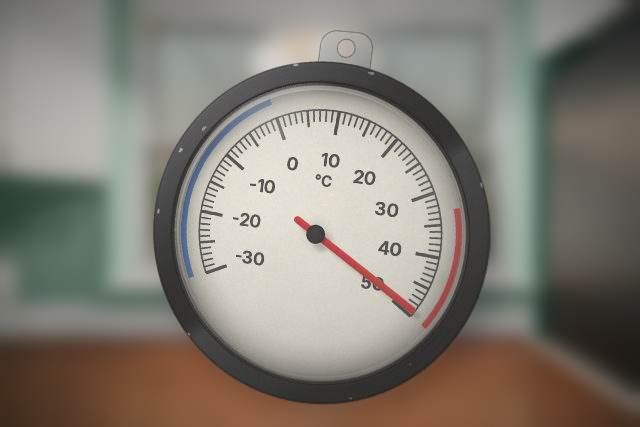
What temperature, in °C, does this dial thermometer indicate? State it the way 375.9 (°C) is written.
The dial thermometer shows 49 (°C)
